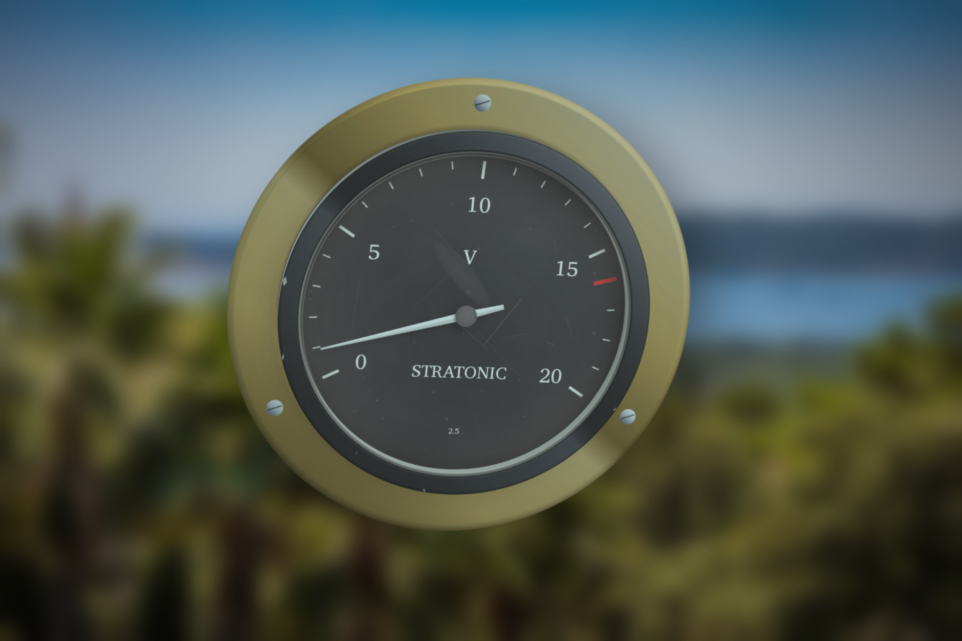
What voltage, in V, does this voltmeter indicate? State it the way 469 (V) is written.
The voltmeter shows 1 (V)
